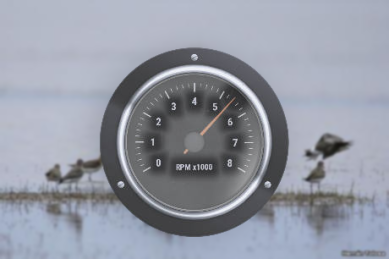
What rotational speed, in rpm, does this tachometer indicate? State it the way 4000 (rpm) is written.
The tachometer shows 5400 (rpm)
